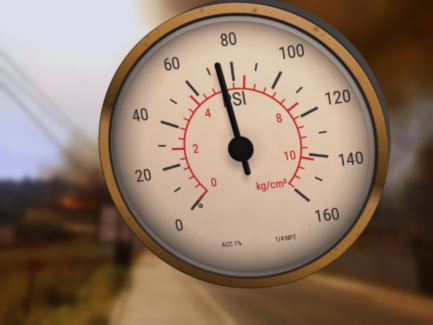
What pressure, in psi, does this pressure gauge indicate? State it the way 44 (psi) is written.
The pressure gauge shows 75 (psi)
